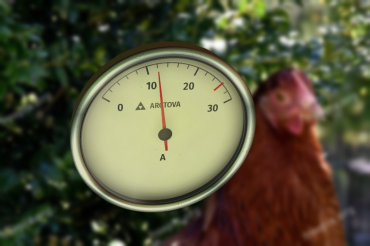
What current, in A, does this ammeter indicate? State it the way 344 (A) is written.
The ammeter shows 12 (A)
